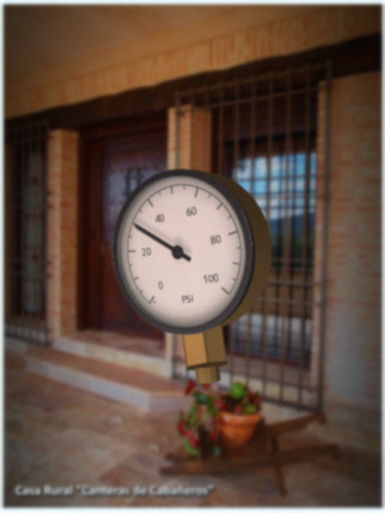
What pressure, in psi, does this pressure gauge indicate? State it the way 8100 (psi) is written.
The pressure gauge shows 30 (psi)
